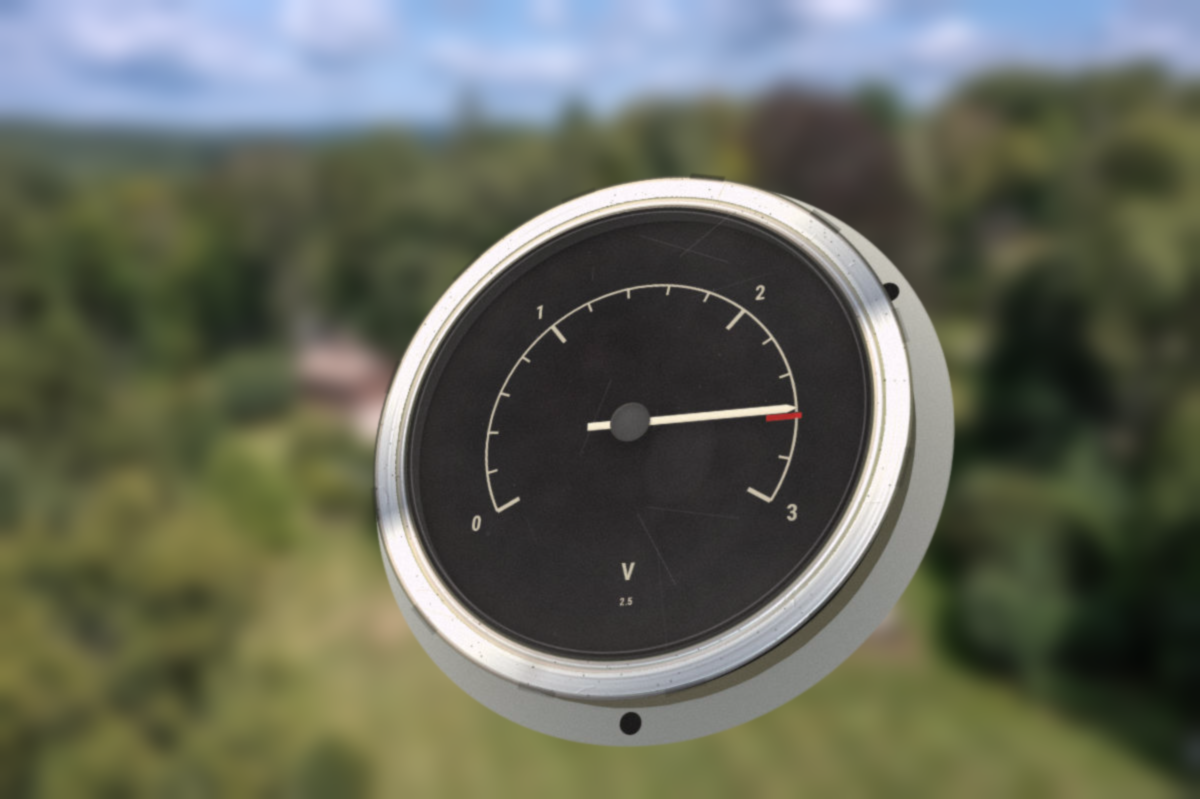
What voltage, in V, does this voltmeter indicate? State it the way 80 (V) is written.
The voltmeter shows 2.6 (V)
